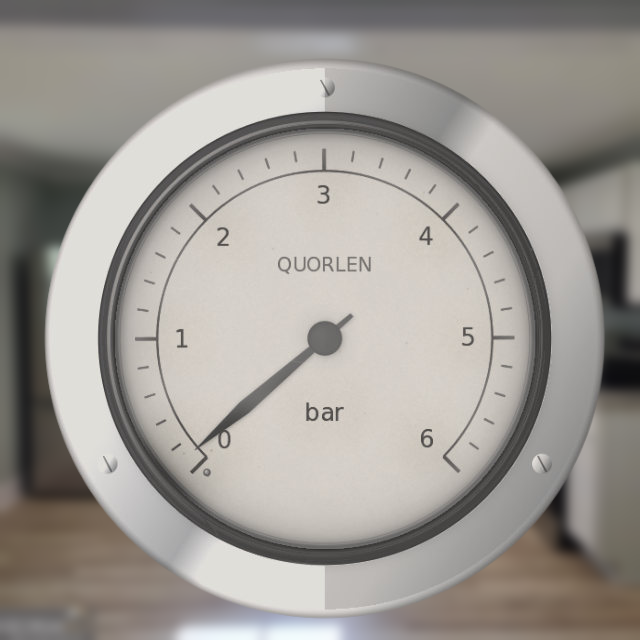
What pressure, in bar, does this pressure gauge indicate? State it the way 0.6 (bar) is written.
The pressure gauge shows 0.1 (bar)
